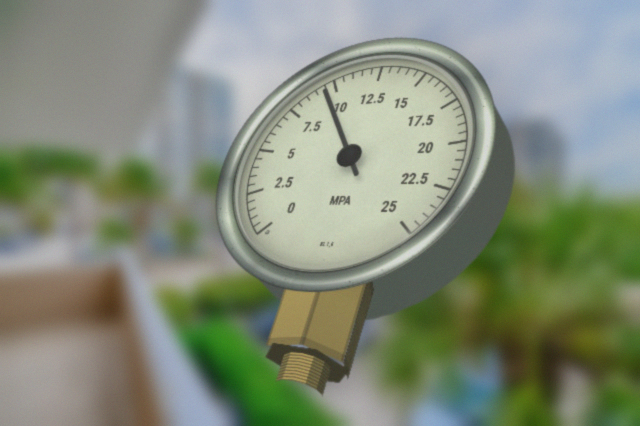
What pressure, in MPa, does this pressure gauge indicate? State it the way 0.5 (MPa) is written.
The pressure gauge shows 9.5 (MPa)
